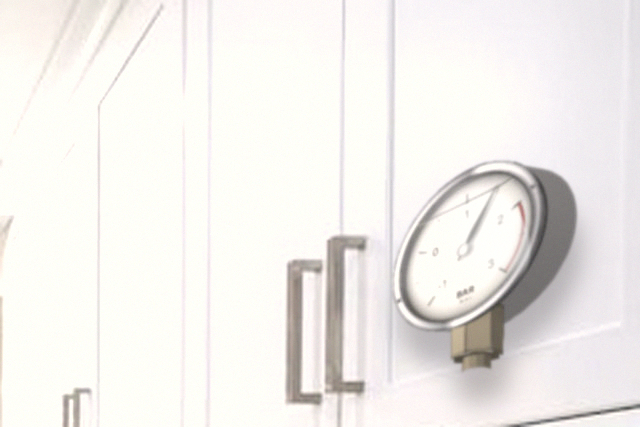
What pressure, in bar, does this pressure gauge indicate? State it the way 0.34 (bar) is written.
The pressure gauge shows 1.5 (bar)
